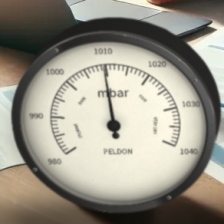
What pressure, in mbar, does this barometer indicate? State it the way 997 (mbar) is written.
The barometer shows 1010 (mbar)
